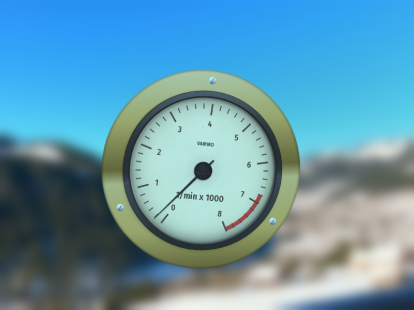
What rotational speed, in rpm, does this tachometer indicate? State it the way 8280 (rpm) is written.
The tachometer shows 200 (rpm)
